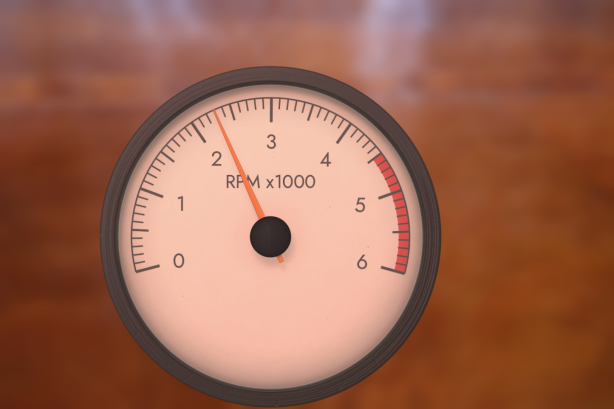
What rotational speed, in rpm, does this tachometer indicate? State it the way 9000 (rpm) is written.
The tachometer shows 2300 (rpm)
